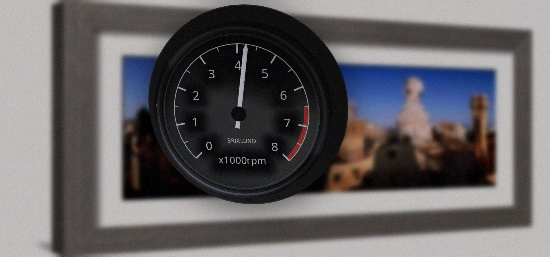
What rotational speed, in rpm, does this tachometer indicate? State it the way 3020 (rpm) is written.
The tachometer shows 4250 (rpm)
